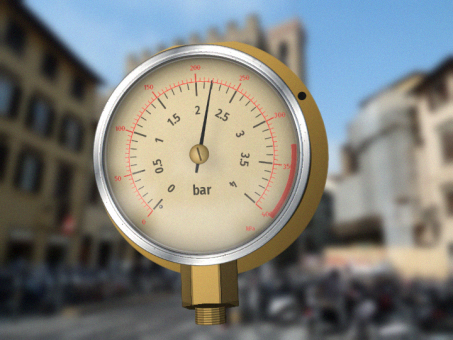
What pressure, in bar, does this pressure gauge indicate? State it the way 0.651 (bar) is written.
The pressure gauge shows 2.2 (bar)
